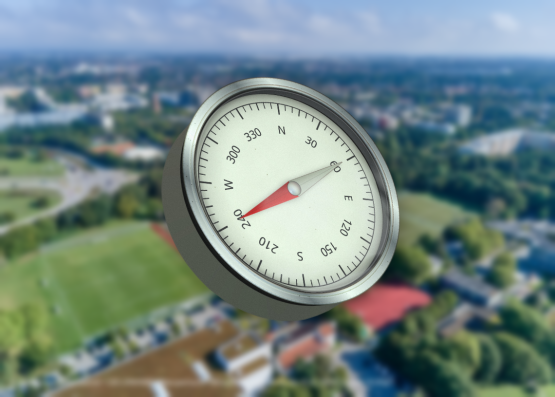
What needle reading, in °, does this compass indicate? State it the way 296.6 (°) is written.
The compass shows 240 (°)
